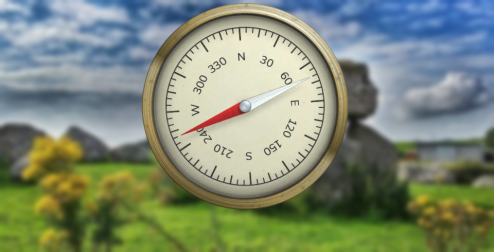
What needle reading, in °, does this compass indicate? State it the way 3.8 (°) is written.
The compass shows 250 (°)
